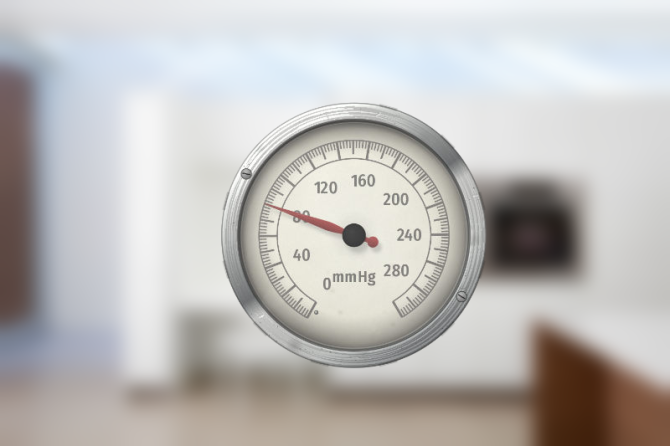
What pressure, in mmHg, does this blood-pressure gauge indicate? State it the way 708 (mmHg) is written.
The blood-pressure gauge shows 80 (mmHg)
